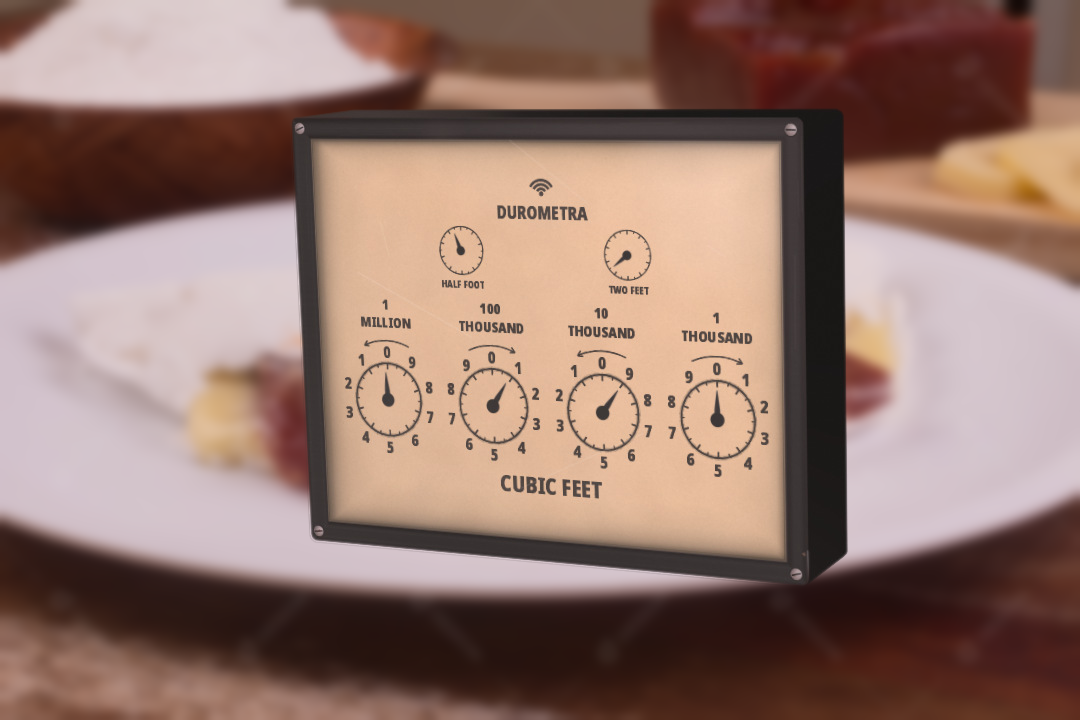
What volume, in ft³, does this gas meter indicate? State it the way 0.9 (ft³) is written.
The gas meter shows 9000 (ft³)
